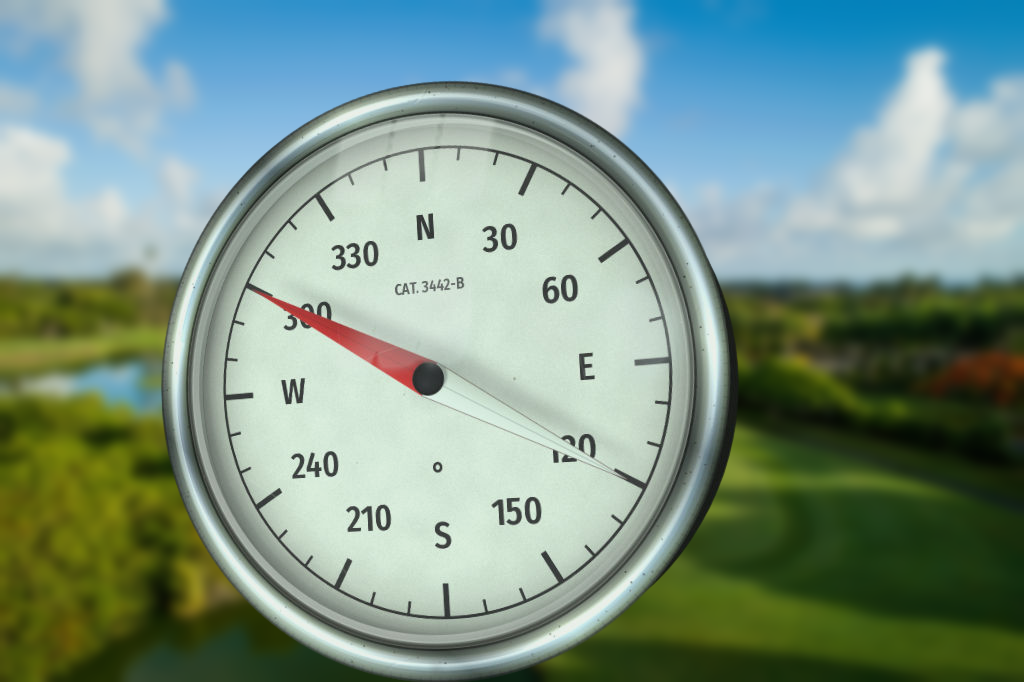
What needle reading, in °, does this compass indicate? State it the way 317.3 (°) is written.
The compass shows 300 (°)
